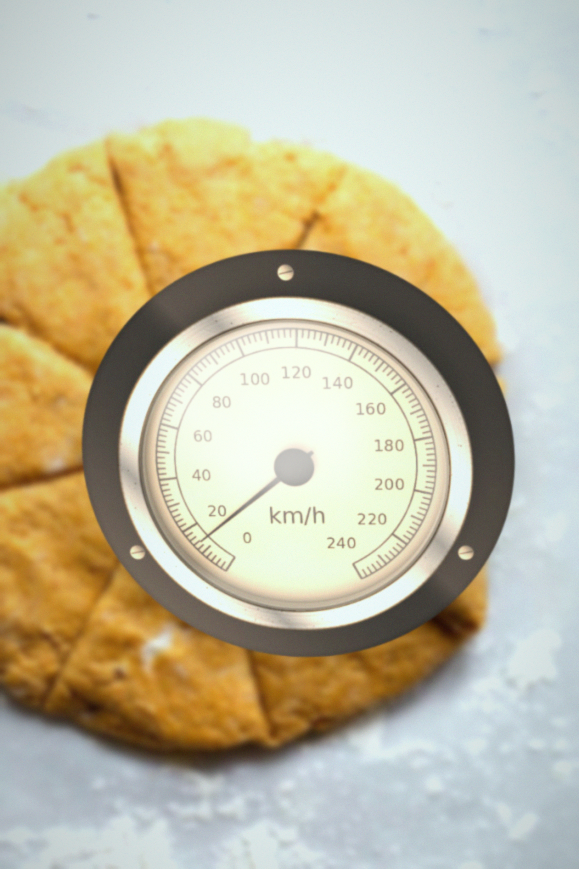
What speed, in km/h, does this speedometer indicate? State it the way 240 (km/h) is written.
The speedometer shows 14 (km/h)
